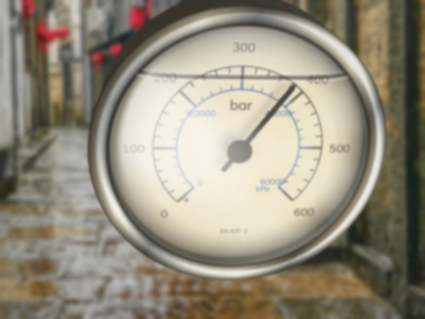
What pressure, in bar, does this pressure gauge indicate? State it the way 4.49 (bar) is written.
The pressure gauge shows 380 (bar)
